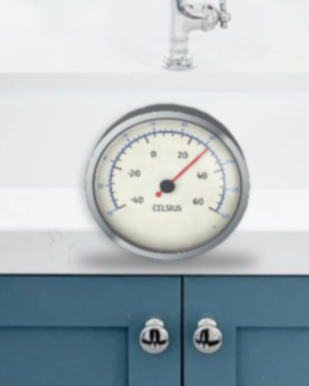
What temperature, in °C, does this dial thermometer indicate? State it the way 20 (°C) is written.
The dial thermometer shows 28 (°C)
